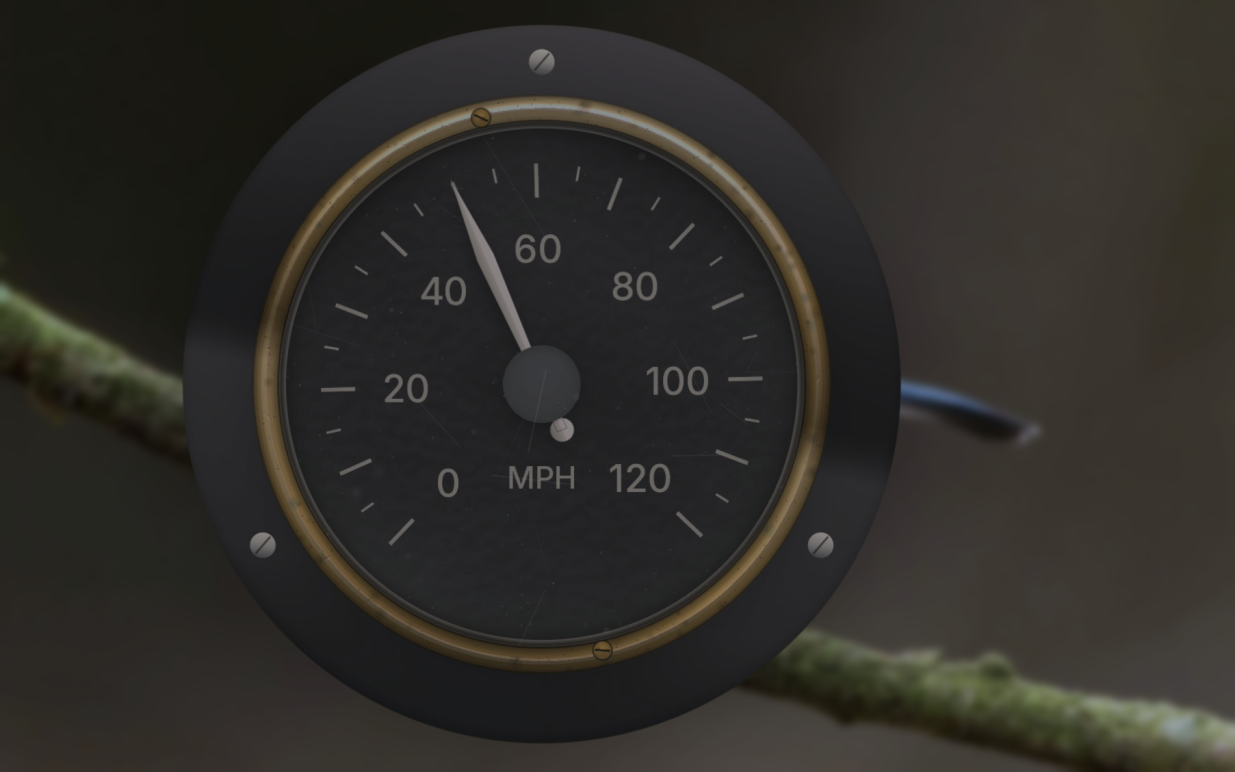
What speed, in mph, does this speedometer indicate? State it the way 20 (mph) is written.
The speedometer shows 50 (mph)
